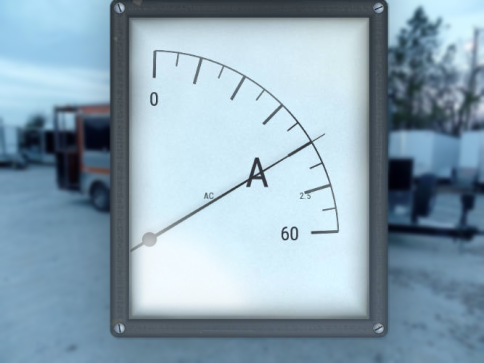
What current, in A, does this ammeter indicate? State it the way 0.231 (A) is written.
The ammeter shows 40 (A)
